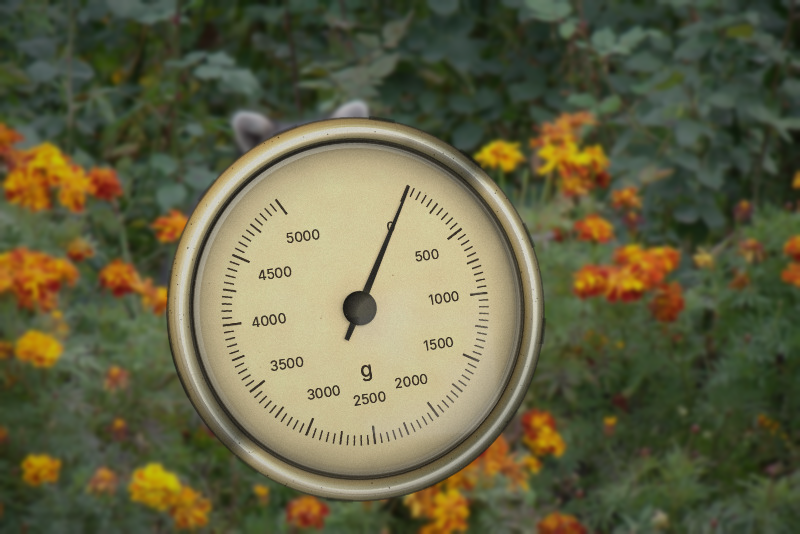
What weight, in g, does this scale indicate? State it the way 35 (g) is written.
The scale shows 0 (g)
